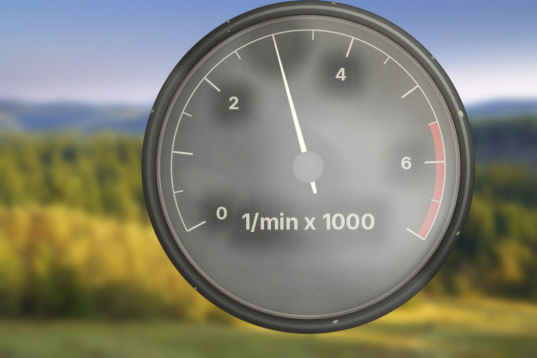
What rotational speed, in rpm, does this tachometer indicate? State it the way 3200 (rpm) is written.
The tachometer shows 3000 (rpm)
